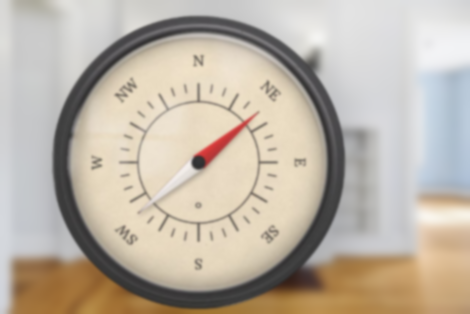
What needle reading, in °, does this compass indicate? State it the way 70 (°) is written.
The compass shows 50 (°)
